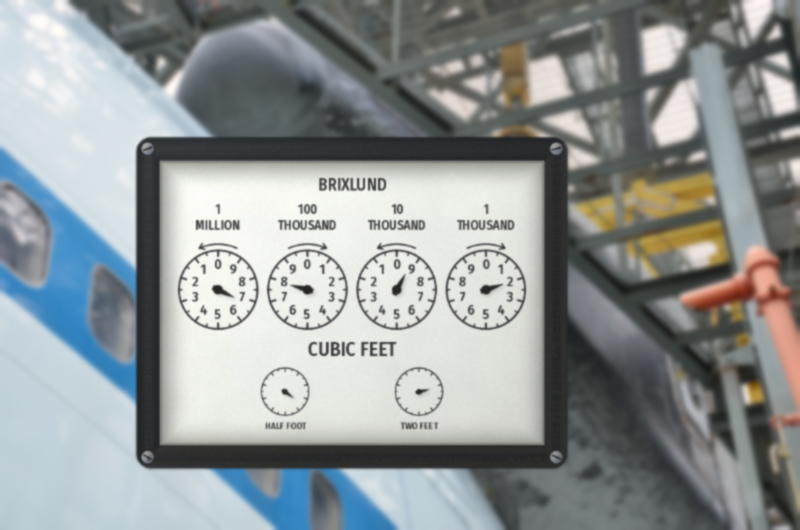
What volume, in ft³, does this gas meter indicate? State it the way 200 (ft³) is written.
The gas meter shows 679200 (ft³)
